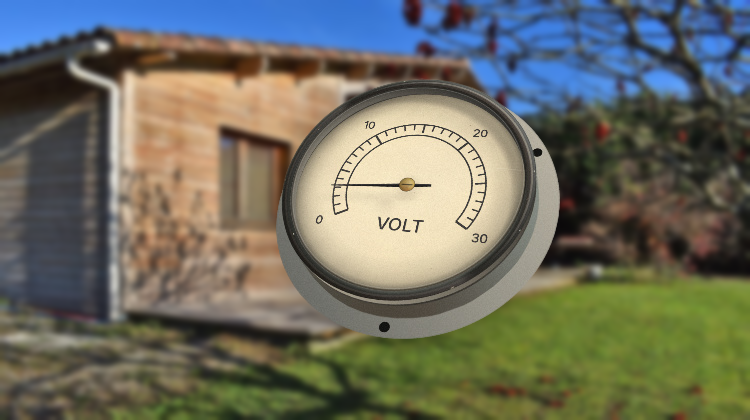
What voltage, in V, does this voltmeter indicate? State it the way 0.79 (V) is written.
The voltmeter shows 3 (V)
